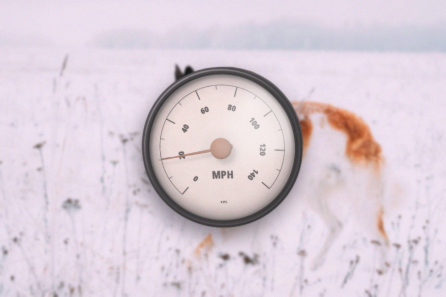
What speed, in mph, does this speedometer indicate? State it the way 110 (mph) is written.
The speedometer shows 20 (mph)
